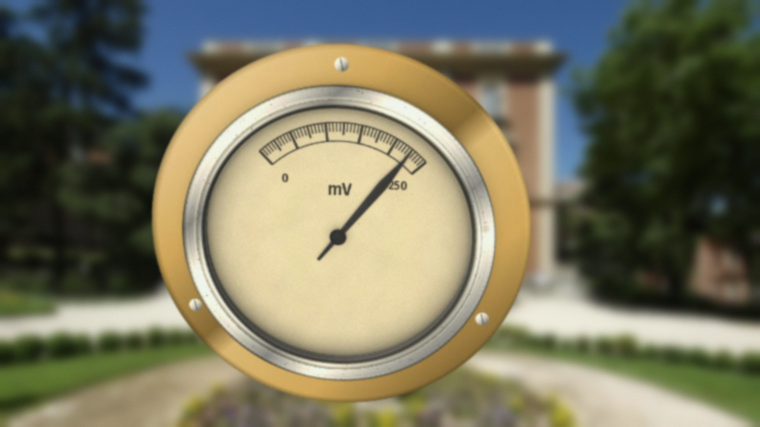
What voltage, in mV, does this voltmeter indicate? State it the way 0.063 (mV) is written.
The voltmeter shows 225 (mV)
